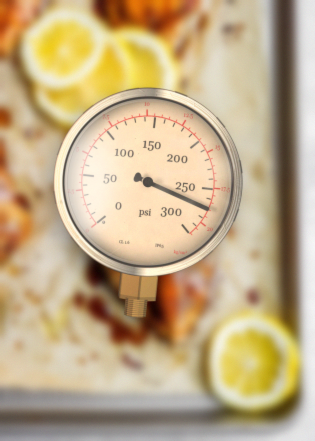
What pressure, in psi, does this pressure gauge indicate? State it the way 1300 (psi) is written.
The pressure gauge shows 270 (psi)
